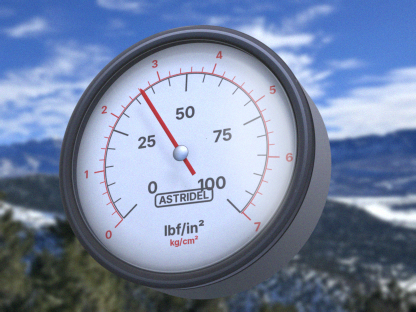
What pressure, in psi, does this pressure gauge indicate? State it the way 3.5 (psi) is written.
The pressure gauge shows 37.5 (psi)
